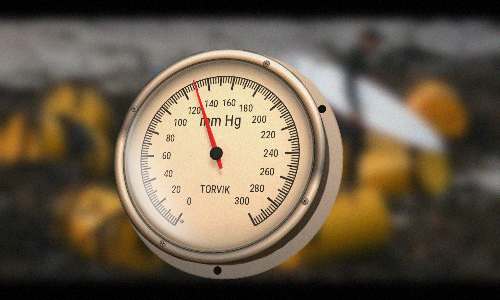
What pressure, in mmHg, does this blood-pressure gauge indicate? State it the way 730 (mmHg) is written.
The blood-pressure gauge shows 130 (mmHg)
